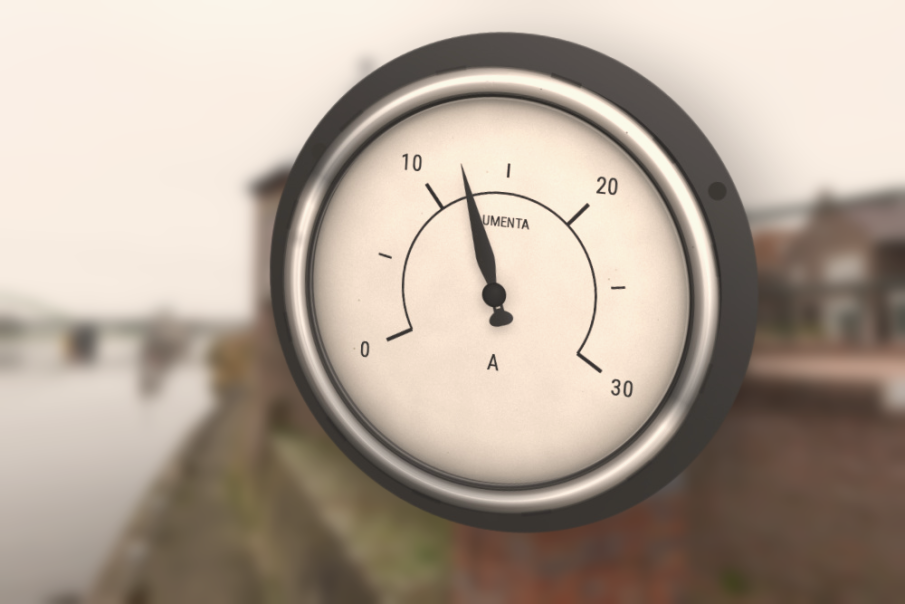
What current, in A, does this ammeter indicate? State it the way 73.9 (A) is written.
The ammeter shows 12.5 (A)
